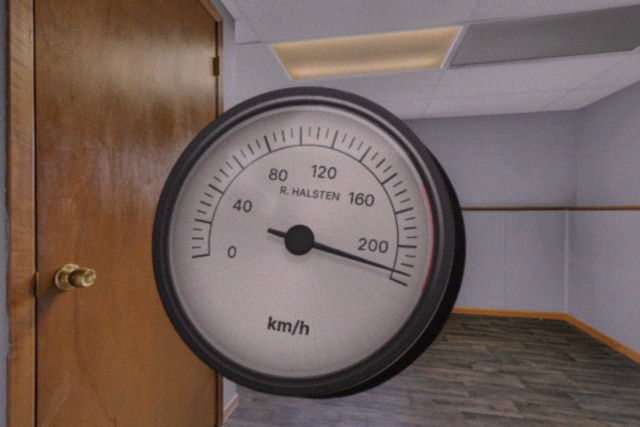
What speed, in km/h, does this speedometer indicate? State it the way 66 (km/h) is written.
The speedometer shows 215 (km/h)
